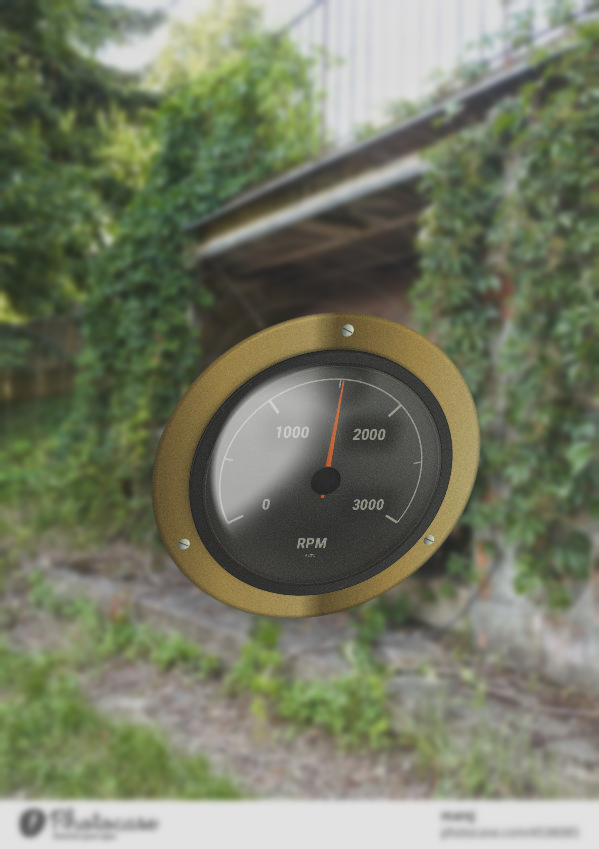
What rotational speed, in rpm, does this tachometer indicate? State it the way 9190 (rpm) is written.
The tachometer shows 1500 (rpm)
